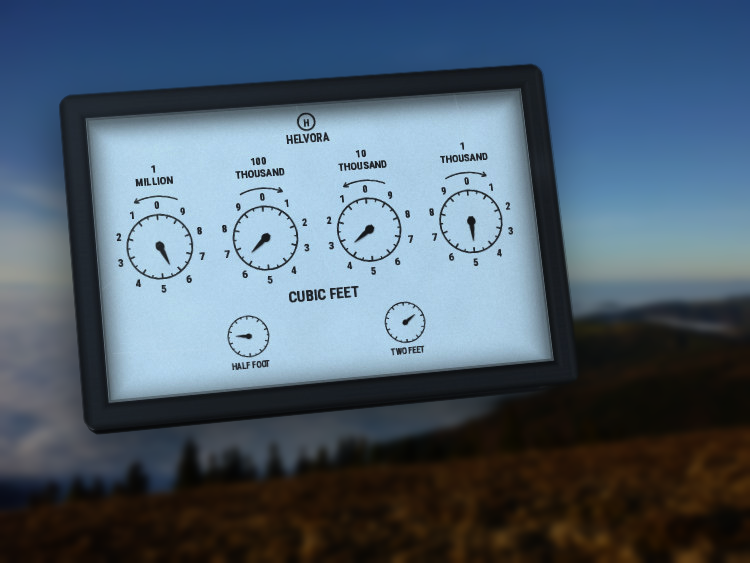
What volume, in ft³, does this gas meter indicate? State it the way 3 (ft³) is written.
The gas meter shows 563500 (ft³)
